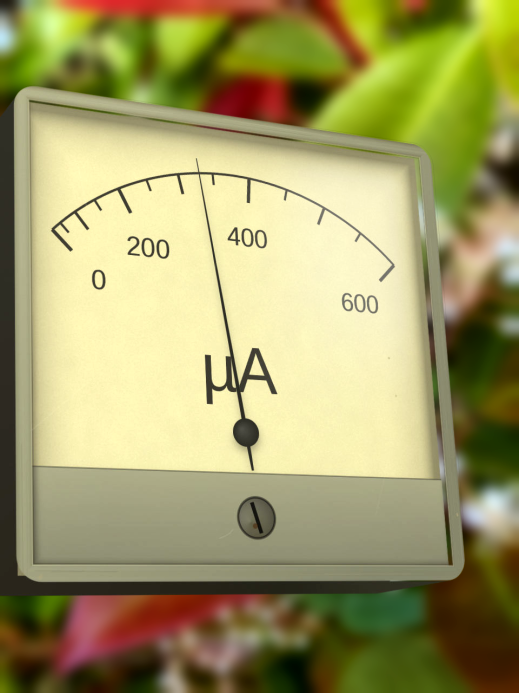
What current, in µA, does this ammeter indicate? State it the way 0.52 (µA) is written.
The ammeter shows 325 (µA)
